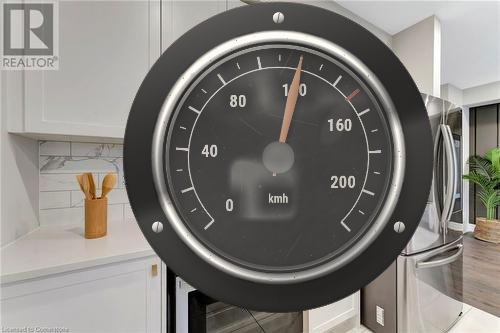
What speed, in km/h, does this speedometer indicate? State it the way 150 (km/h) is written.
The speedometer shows 120 (km/h)
